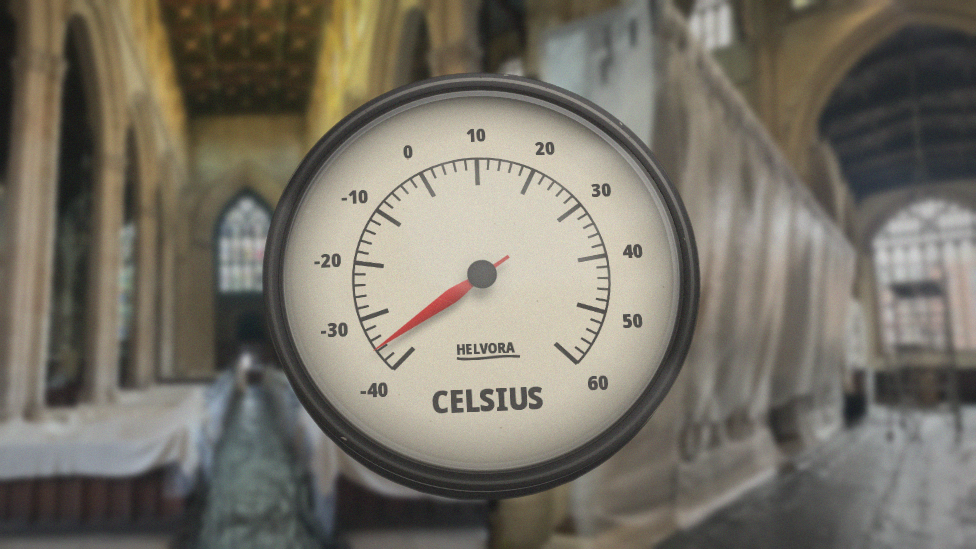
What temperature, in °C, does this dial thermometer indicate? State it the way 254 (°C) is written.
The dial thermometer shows -36 (°C)
